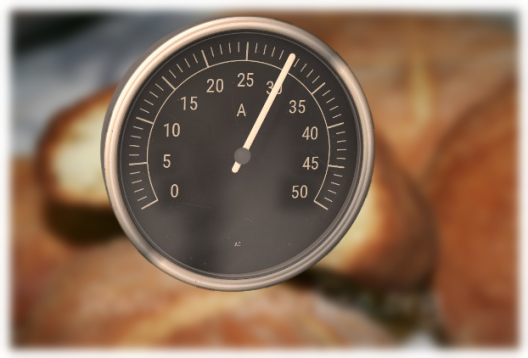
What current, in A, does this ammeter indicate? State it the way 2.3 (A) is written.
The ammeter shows 30 (A)
